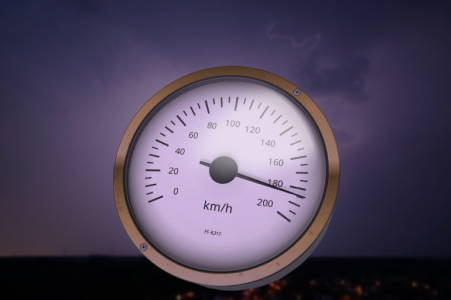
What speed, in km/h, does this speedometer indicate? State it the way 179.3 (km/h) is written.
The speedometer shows 185 (km/h)
